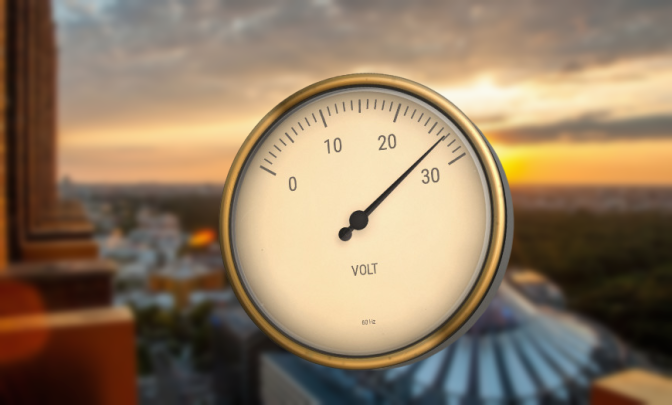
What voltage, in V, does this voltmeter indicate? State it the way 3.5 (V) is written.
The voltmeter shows 27 (V)
